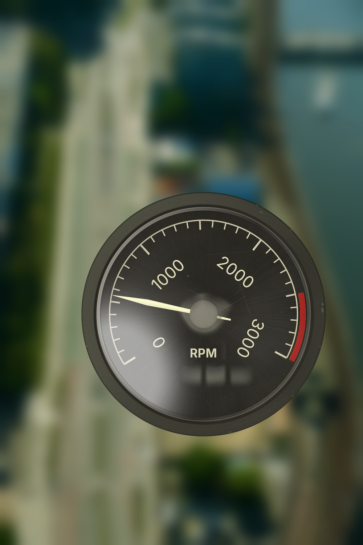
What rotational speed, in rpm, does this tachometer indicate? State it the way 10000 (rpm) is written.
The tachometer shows 550 (rpm)
